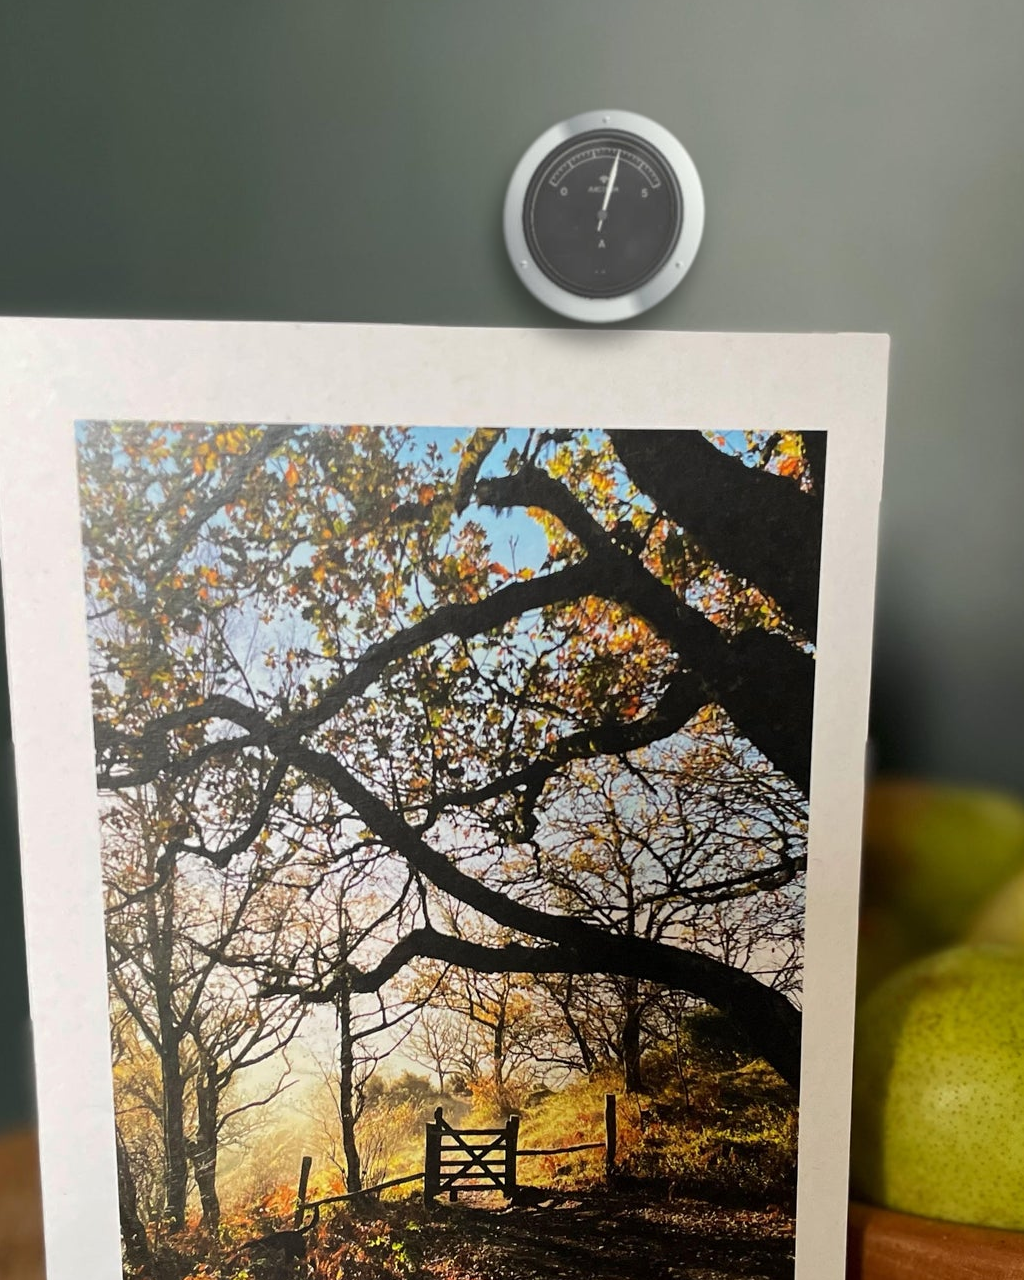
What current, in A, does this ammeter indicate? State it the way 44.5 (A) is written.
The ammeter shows 3 (A)
